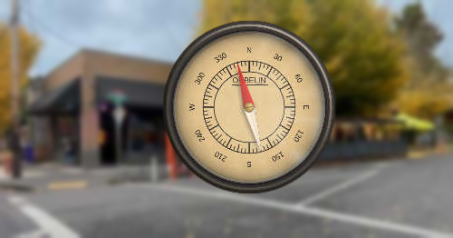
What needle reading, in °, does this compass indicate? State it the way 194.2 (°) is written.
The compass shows 345 (°)
